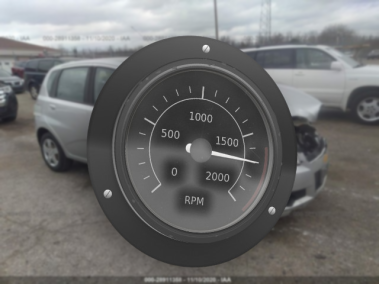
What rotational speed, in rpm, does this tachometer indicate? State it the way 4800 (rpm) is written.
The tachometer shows 1700 (rpm)
